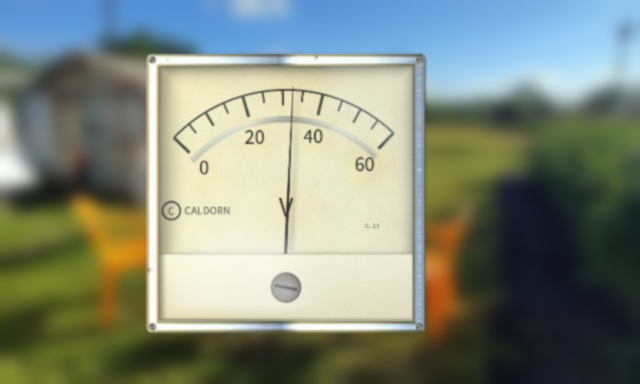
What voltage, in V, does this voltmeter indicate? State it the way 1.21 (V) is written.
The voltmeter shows 32.5 (V)
